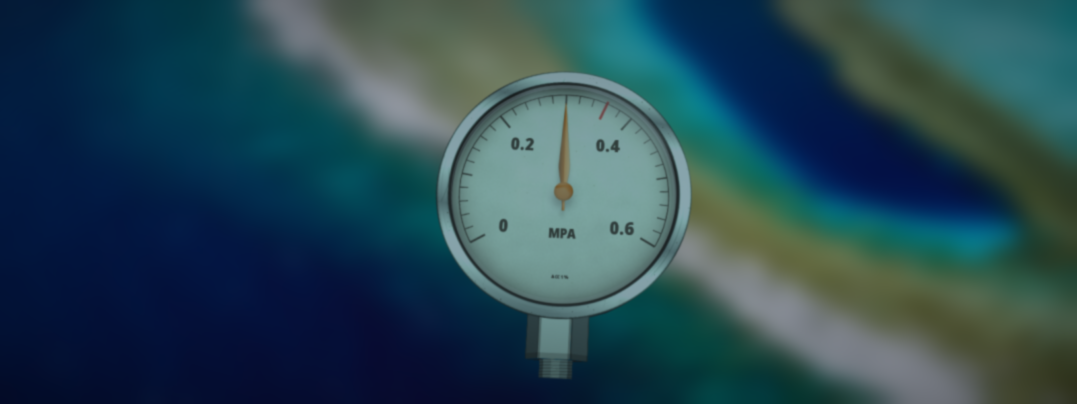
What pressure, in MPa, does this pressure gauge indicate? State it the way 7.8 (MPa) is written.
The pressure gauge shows 0.3 (MPa)
